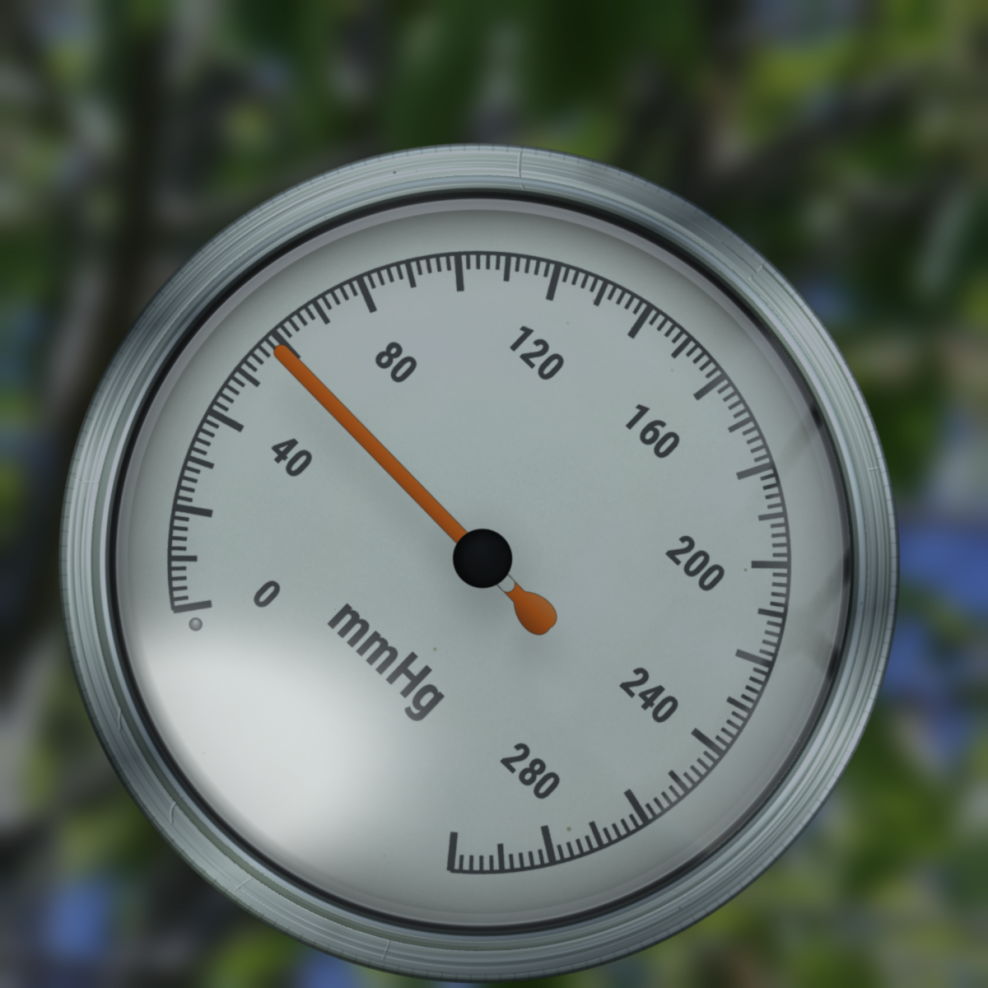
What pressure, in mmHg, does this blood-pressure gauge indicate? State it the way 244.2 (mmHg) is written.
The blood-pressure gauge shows 58 (mmHg)
